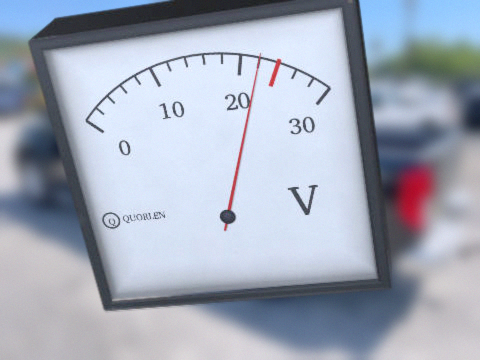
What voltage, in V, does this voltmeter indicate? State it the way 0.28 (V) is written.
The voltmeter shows 22 (V)
